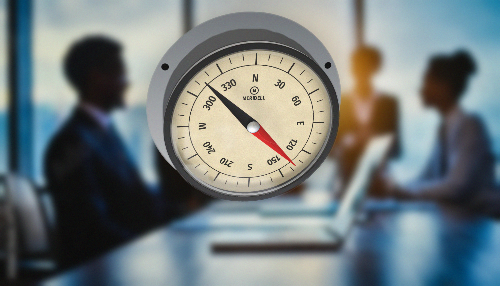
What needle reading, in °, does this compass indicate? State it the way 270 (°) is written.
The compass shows 135 (°)
